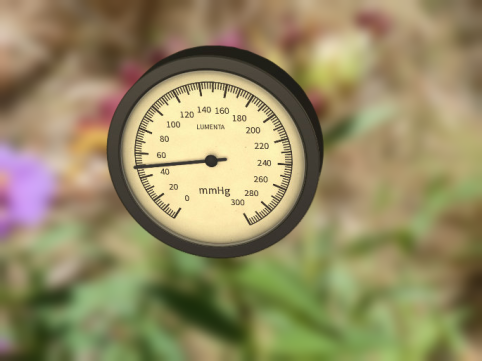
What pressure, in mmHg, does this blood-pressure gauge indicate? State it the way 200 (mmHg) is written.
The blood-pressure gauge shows 50 (mmHg)
